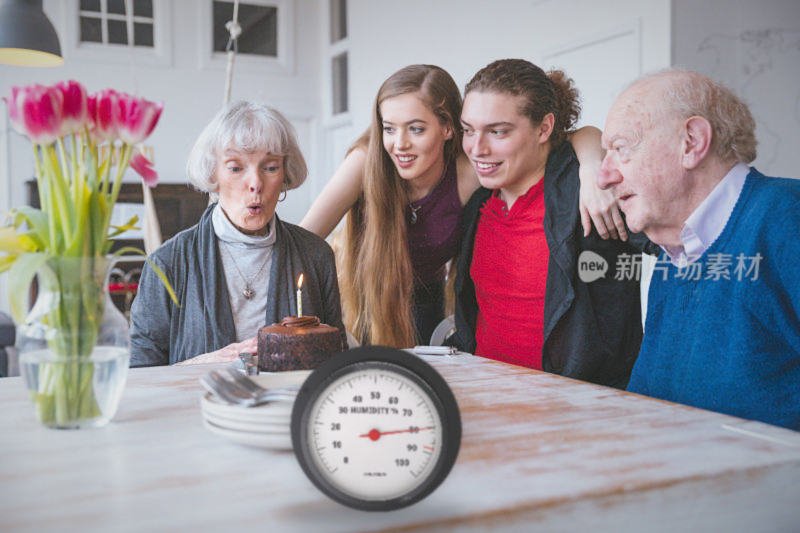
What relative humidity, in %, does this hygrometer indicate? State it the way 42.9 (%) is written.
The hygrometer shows 80 (%)
